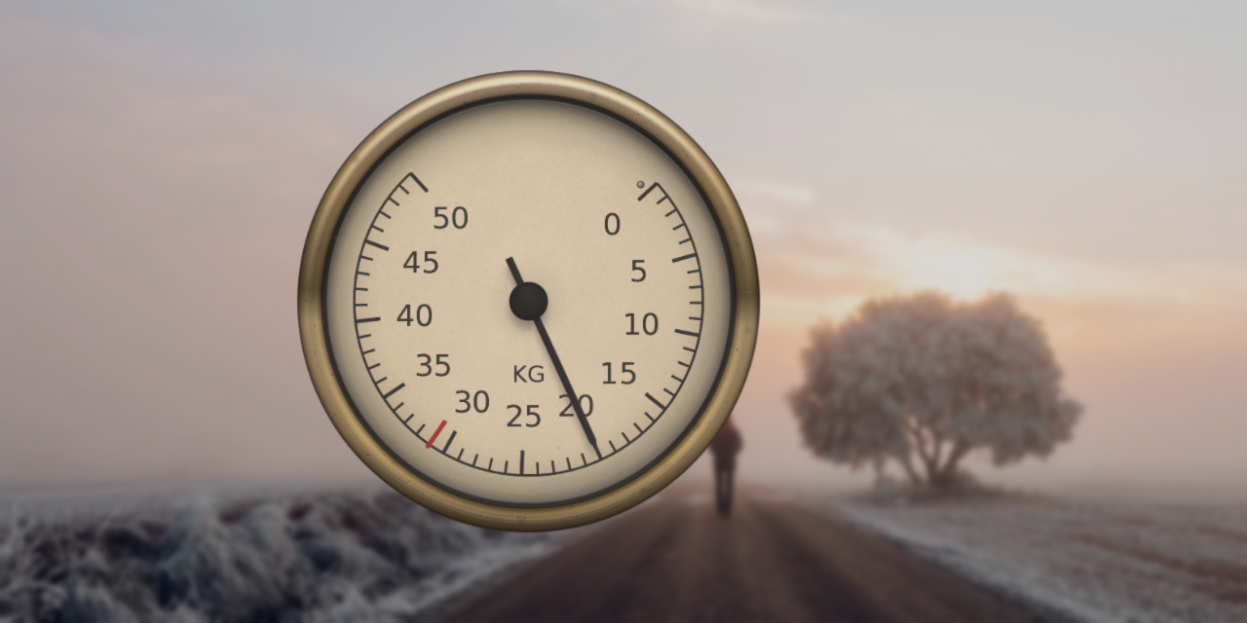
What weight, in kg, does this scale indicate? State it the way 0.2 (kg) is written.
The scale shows 20 (kg)
